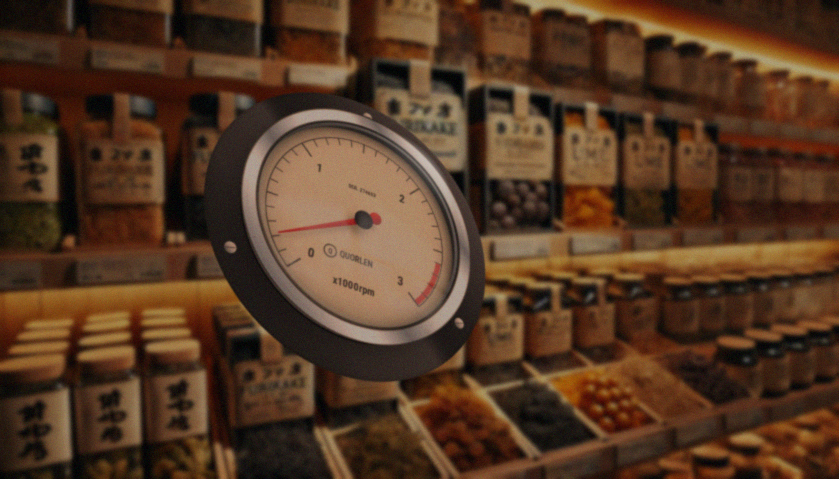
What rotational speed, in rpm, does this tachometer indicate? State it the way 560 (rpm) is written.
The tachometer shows 200 (rpm)
